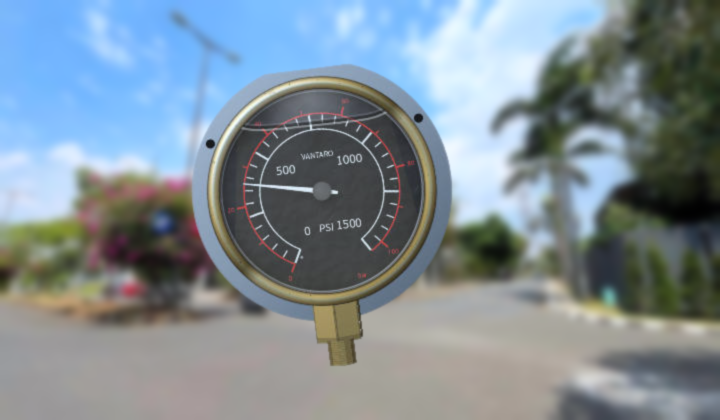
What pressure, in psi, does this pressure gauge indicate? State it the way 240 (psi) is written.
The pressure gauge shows 375 (psi)
